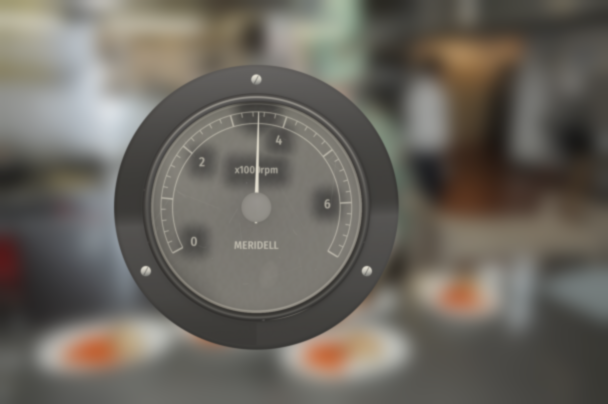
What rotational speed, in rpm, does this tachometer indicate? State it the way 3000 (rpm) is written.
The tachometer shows 3500 (rpm)
